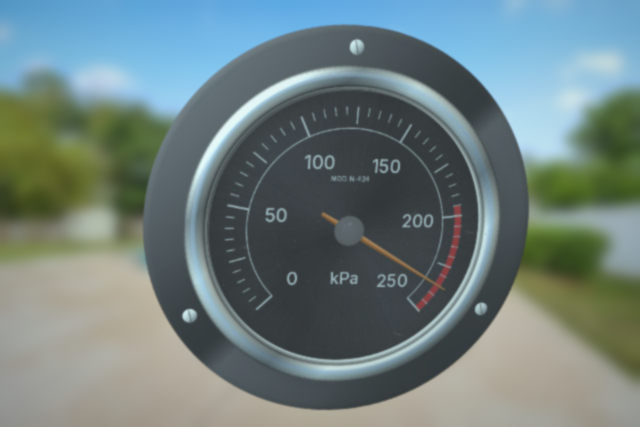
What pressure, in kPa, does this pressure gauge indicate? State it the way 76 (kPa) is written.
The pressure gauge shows 235 (kPa)
